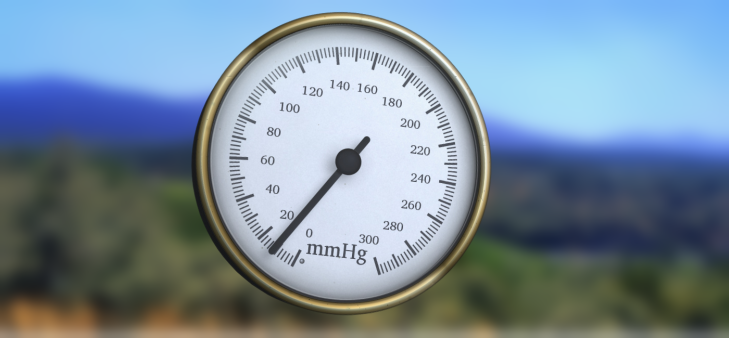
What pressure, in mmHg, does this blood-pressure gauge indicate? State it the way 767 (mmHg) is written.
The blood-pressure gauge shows 12 (mmHg)
